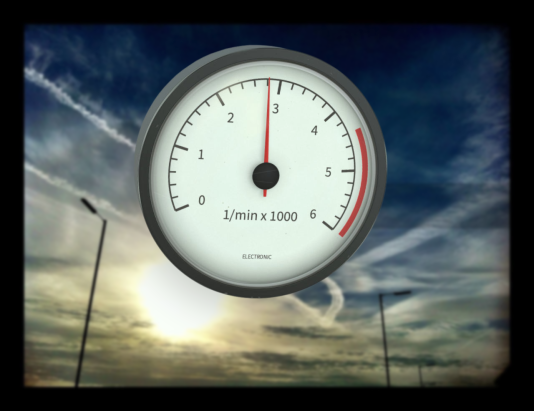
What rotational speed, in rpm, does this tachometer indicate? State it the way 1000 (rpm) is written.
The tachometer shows 2800 (rpm)
